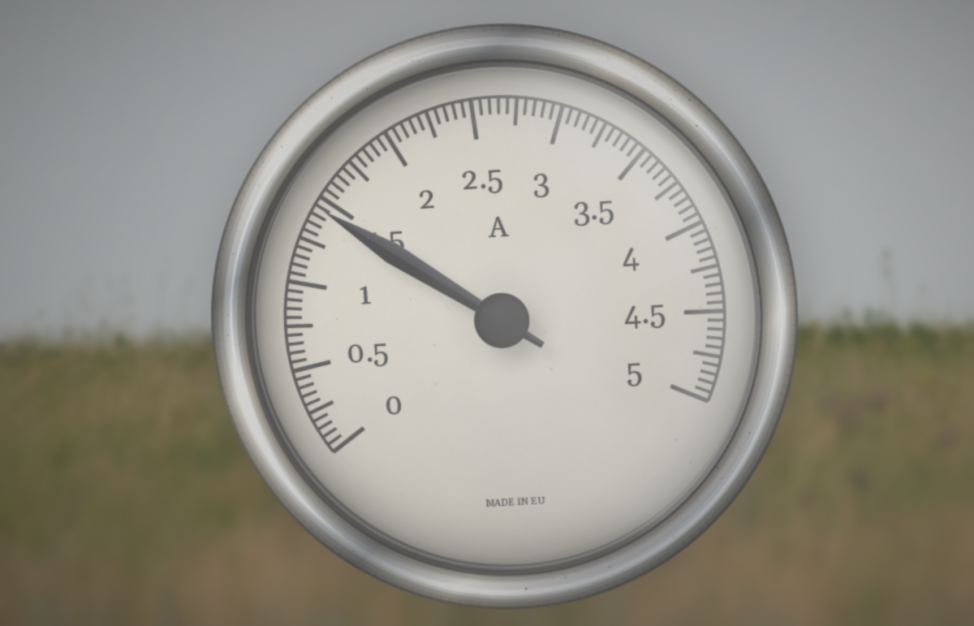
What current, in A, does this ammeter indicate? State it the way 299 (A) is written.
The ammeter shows 1.45 (A)
